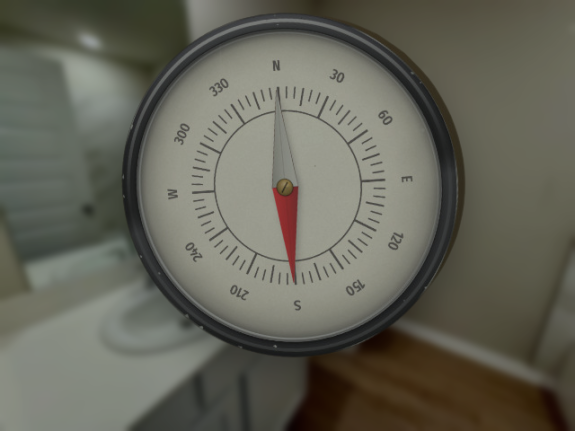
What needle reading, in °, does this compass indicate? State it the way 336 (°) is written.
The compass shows 180 (°)
